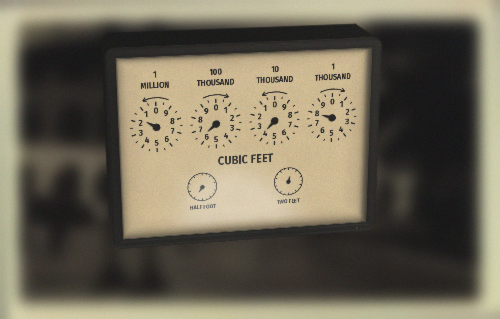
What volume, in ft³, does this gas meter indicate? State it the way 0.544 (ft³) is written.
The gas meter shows 163800 (ft³)
